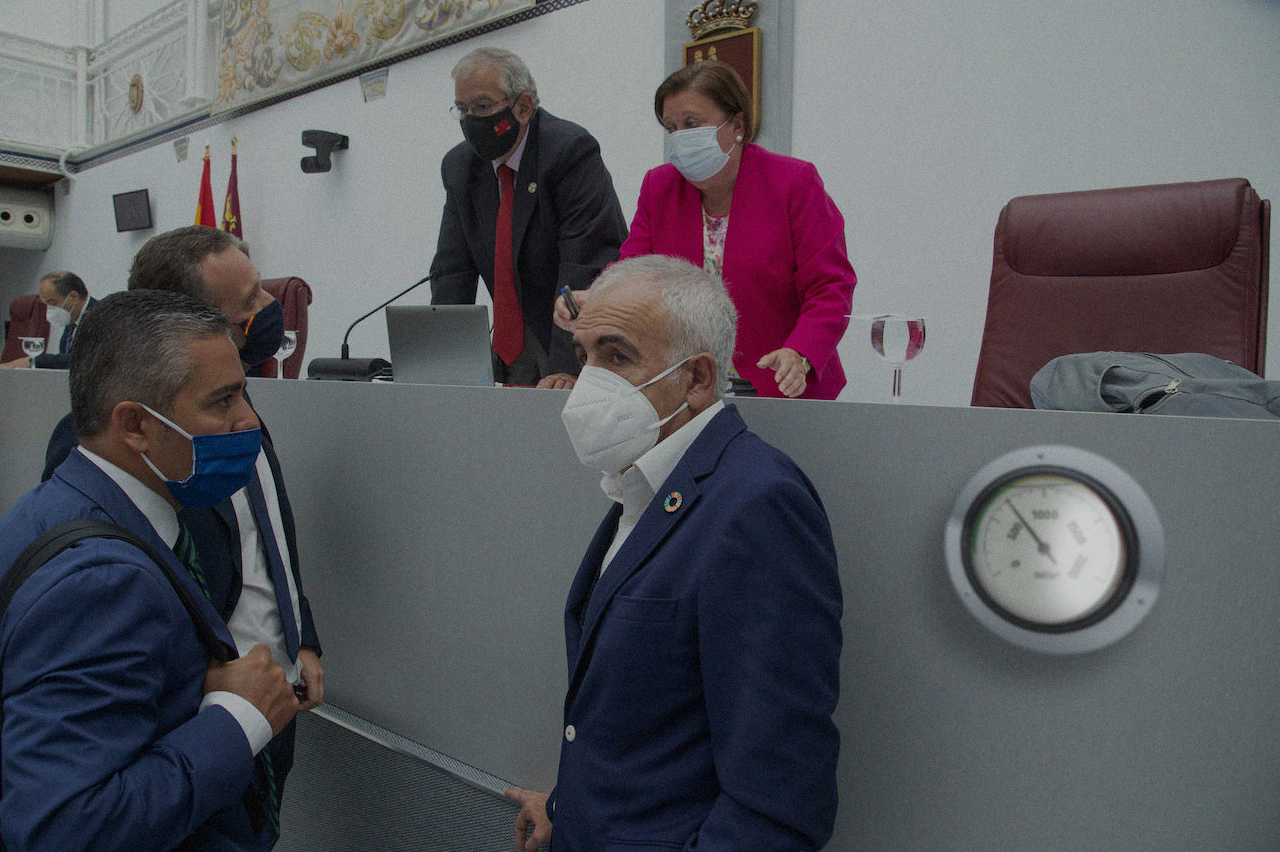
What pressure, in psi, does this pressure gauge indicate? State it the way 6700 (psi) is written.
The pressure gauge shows 700 (psi)
